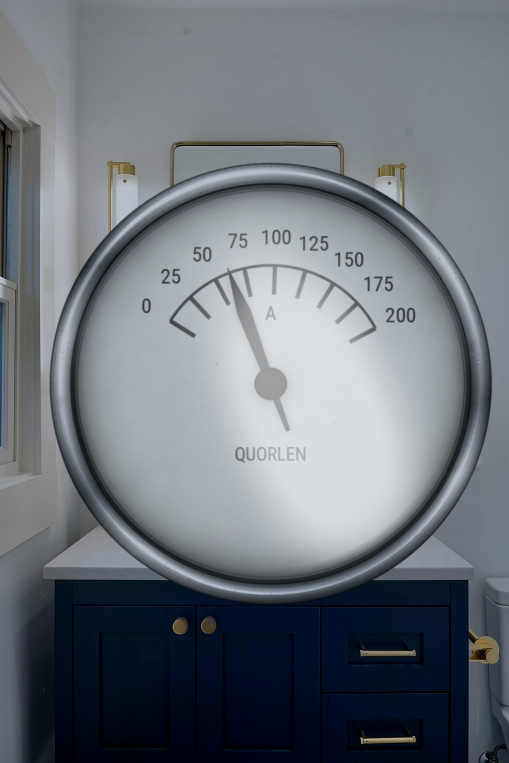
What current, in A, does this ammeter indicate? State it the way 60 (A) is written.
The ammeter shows 62.5 (A)
